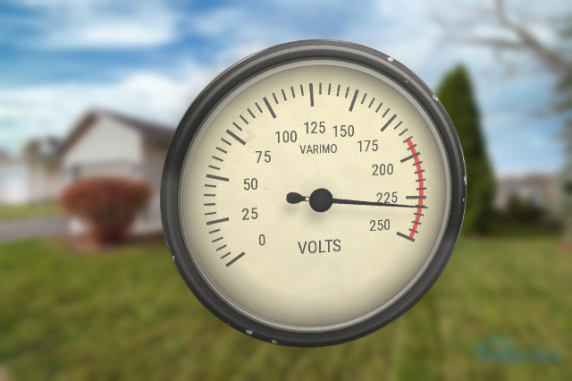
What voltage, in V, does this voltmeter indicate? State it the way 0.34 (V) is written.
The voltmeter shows 230 (V)
